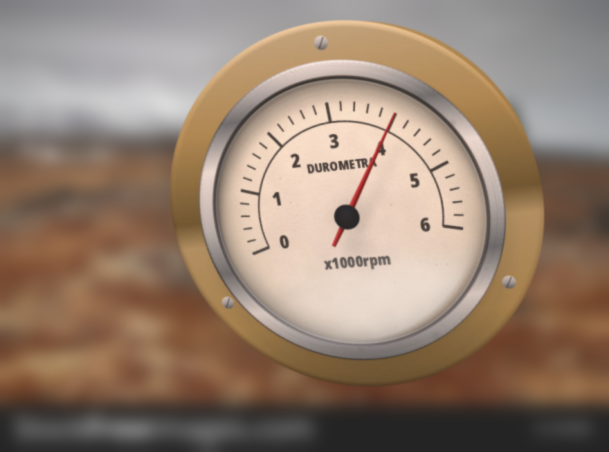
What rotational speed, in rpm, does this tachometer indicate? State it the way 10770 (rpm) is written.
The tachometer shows 4000 (rpm)
